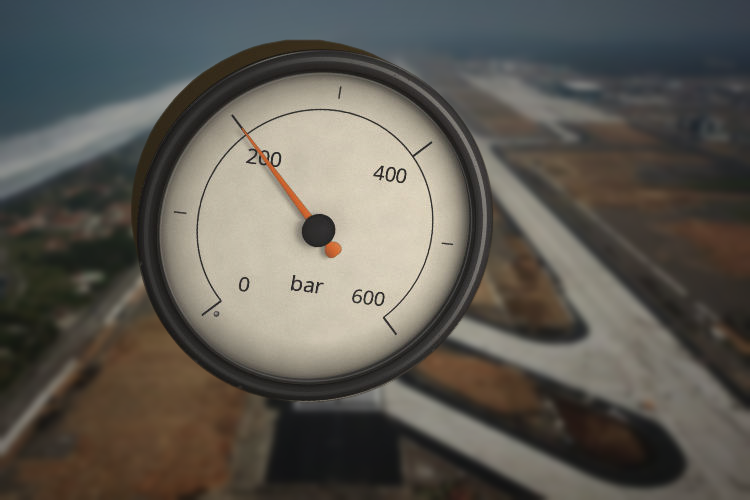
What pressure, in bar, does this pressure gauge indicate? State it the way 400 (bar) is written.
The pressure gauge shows 200 (bar)
